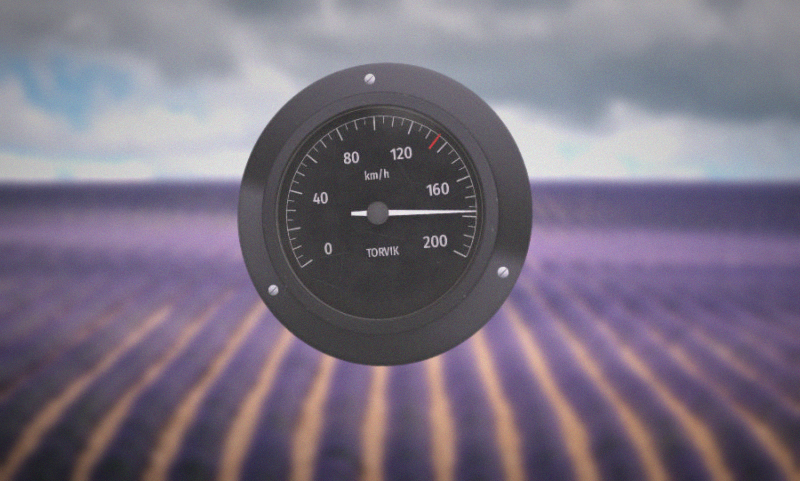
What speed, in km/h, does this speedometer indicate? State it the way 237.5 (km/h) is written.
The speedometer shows 177.5 (km/h)
